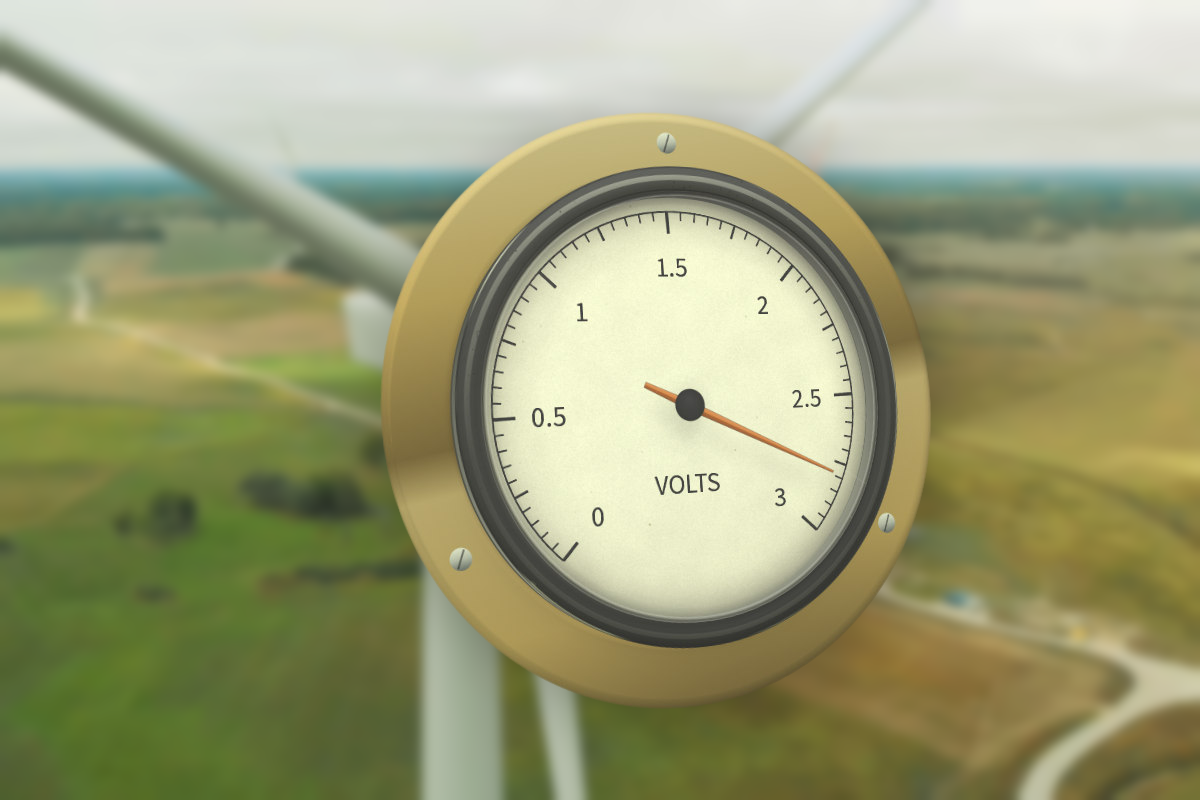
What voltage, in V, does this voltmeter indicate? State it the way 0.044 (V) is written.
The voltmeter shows 2.8 (V)
